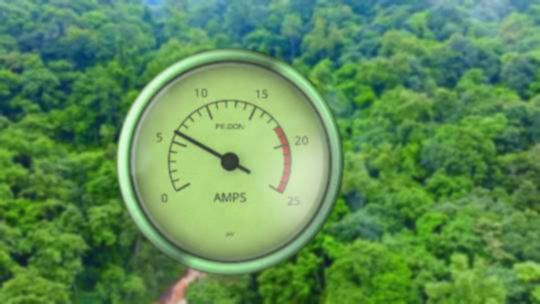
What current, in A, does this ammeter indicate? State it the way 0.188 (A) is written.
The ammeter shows 6 (A)
